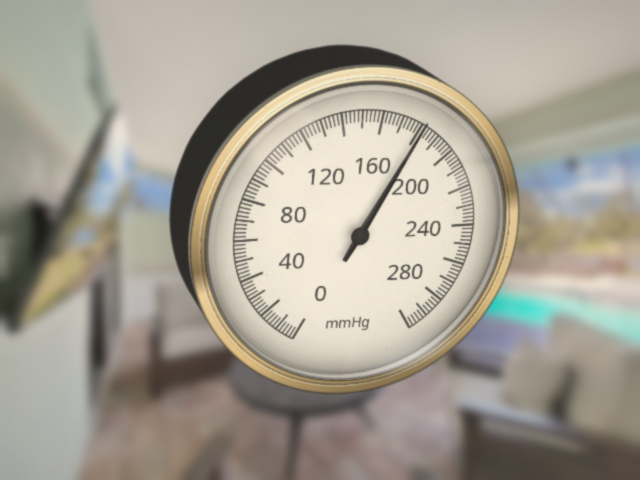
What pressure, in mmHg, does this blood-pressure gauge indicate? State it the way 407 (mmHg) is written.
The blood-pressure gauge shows 180 (mmHg)
